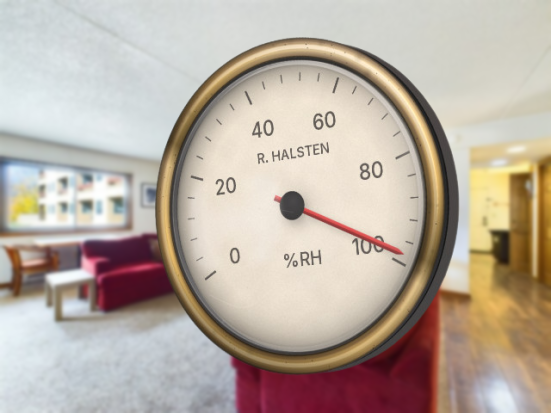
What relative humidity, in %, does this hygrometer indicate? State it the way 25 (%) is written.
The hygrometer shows 98 (%)
